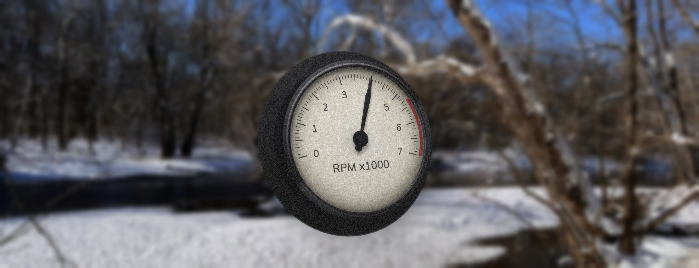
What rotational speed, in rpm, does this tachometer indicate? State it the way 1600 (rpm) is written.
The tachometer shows 4000 (rpm)
